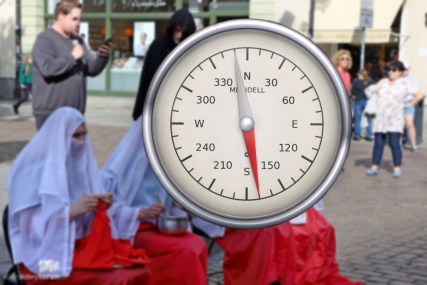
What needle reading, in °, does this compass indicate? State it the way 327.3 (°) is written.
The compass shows 170 (°)
